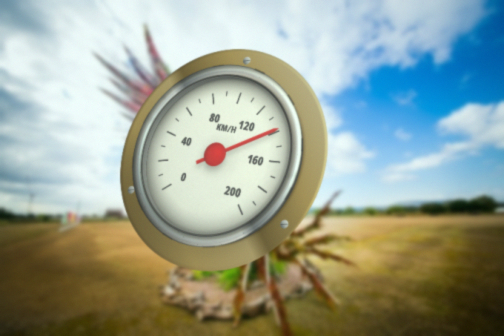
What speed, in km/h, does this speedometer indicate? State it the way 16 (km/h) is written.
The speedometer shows 140 (km/h)
